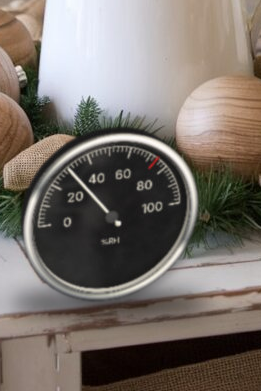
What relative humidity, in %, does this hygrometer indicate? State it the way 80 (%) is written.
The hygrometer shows 30 (%)
